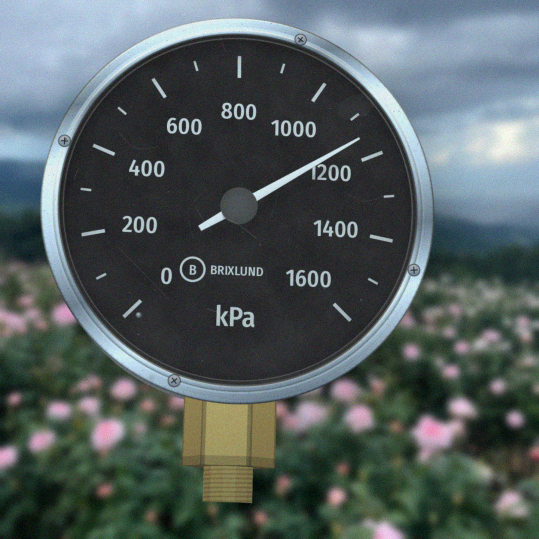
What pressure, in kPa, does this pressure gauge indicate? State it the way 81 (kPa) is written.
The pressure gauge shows 1150 (kPa)
